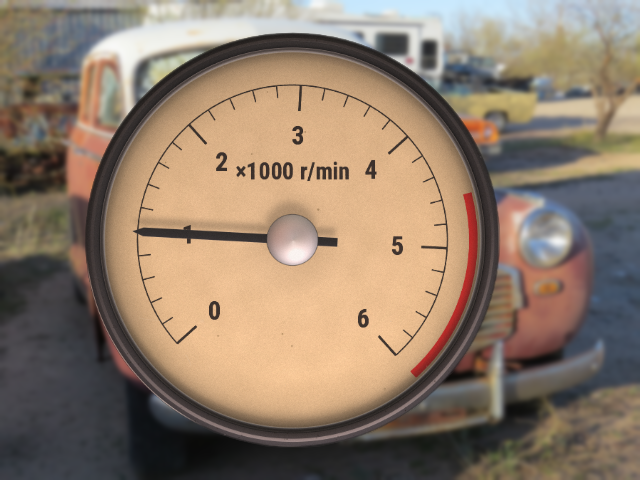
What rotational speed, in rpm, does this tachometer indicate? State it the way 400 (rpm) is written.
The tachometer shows 1000 (rpm)
